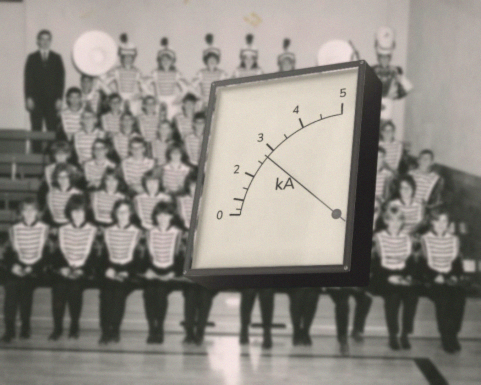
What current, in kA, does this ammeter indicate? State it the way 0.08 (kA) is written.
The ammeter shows 2.75 (kA)
